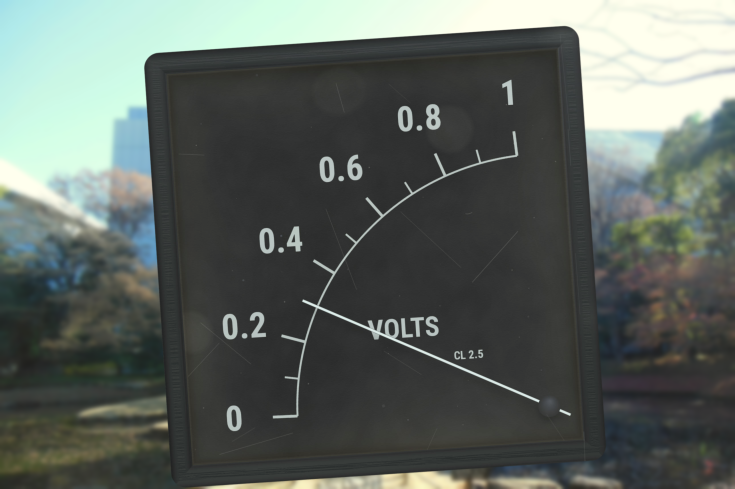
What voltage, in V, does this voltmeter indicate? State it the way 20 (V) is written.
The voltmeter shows 0.3 (V)
